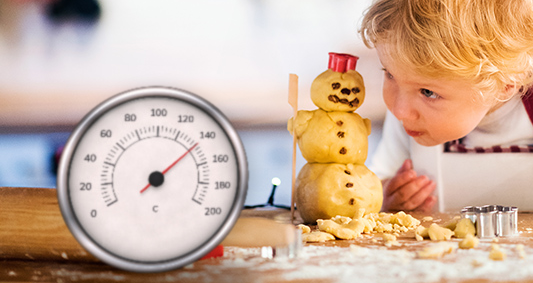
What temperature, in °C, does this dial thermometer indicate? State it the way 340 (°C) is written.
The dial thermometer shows 140 (°C)
